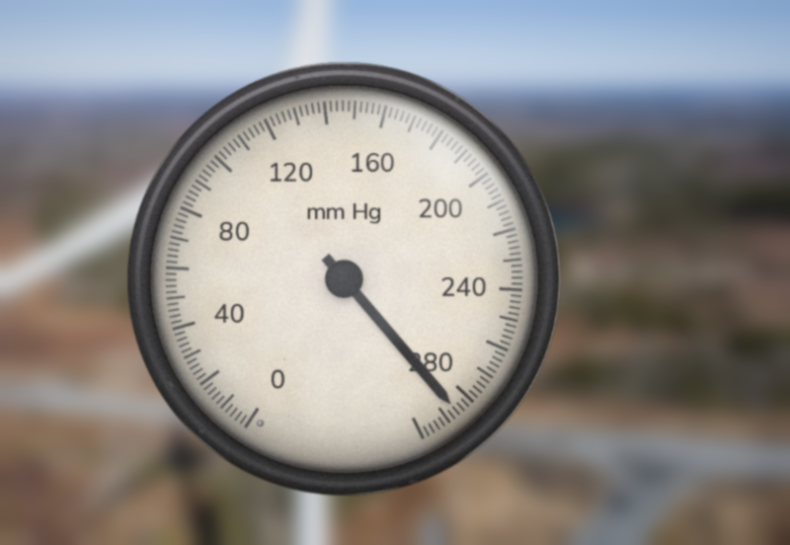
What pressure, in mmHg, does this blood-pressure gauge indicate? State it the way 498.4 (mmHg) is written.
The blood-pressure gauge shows 286 (mmHg)
